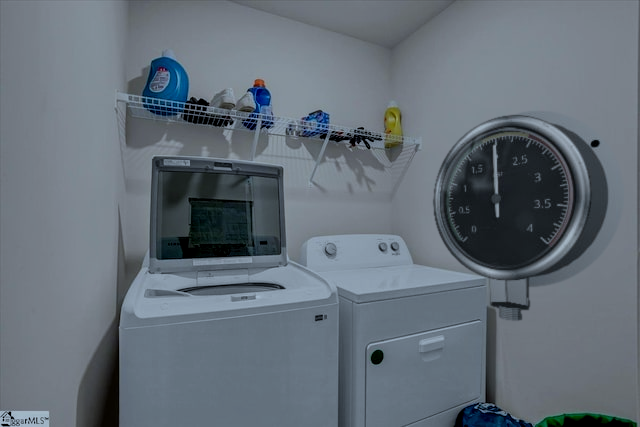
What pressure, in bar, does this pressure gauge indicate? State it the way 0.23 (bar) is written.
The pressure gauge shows 2 (bar)
